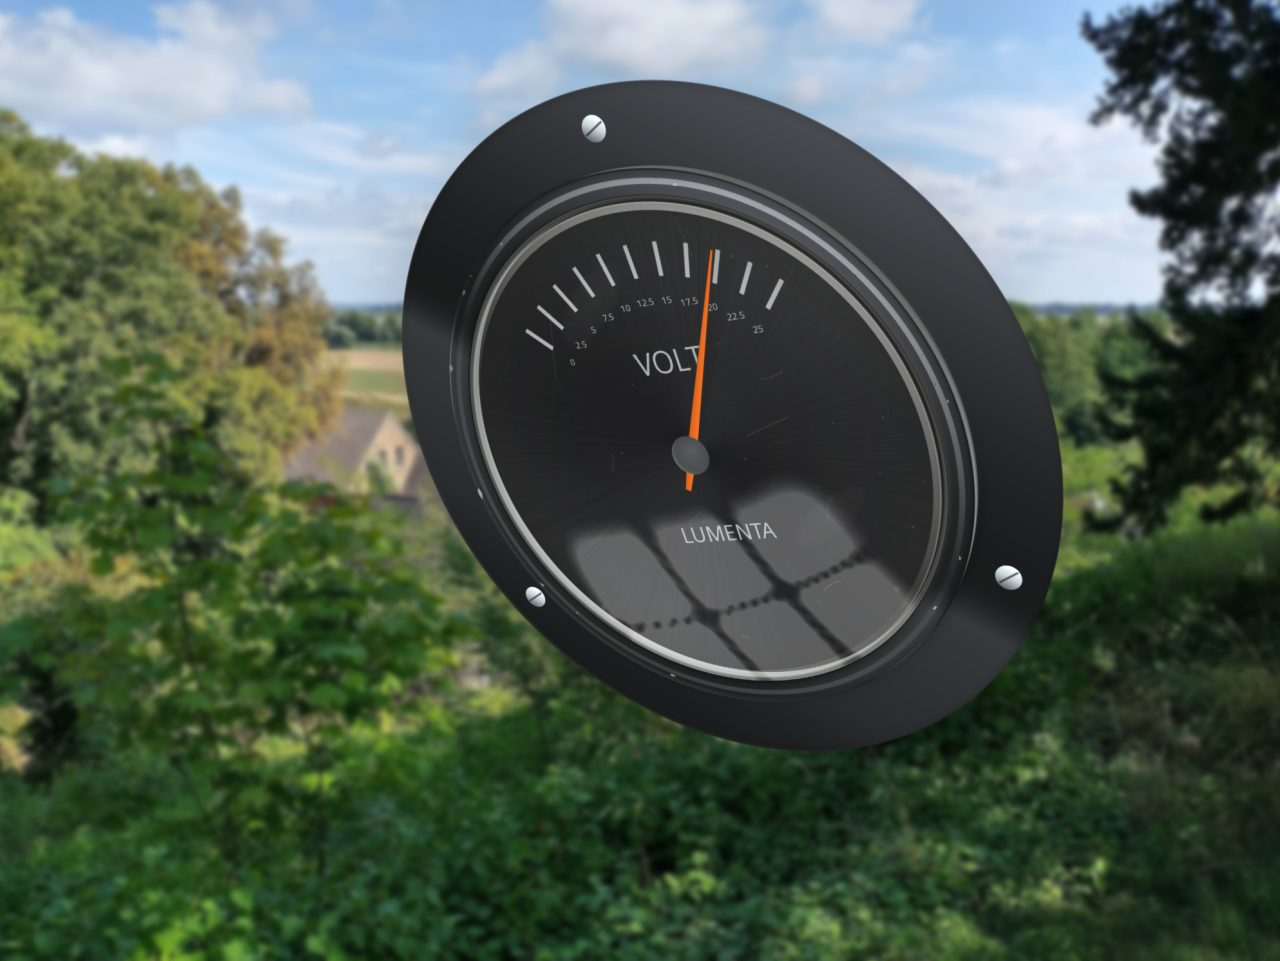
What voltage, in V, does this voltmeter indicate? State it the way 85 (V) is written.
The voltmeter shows 20 (V)
